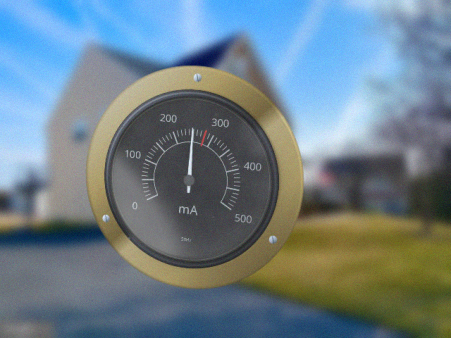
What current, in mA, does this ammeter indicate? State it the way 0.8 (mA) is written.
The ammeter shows 250 (mA)
